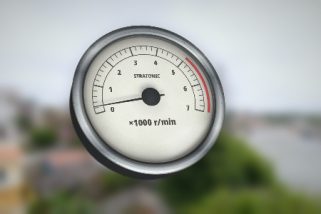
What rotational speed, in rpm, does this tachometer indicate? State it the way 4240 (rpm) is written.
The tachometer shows 200 (rpm)
